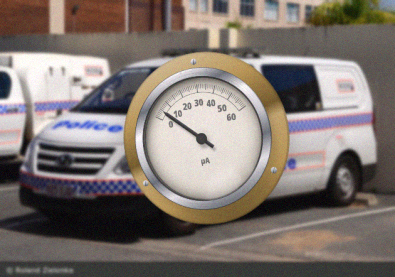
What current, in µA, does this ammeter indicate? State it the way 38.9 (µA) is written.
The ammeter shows 5 (µA)
